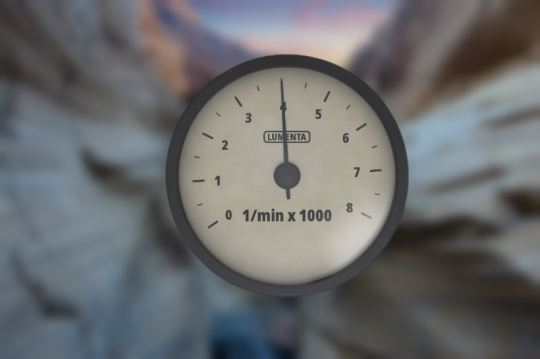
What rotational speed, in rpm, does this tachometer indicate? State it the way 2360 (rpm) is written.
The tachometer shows 4000 (rpm)
